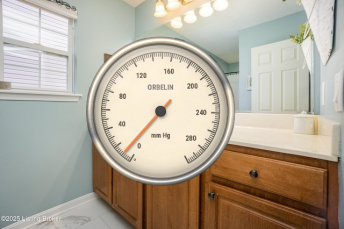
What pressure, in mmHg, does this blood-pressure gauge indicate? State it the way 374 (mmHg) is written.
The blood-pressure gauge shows 10 (mmHg)
